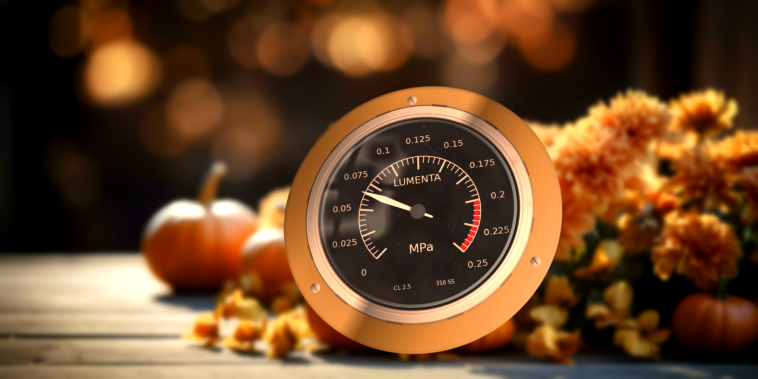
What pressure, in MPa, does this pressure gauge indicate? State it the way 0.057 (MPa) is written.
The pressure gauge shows 0.065 (MPa)
